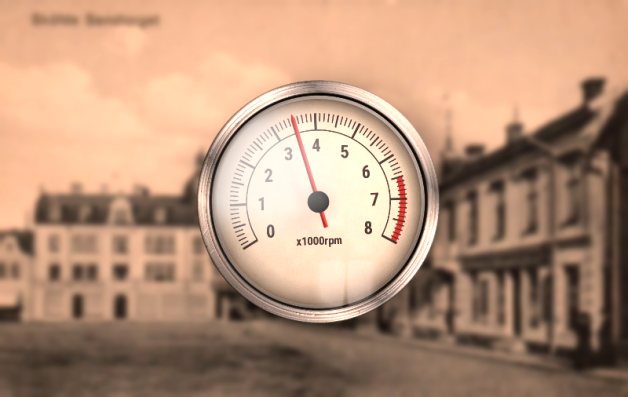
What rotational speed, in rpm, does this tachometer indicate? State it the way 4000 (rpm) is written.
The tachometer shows 3500 (rpm)
